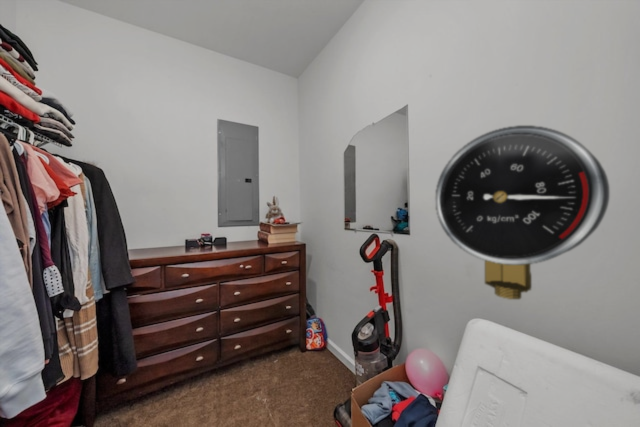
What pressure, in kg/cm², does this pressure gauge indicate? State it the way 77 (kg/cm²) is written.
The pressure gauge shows 86 (kg/cm²)
